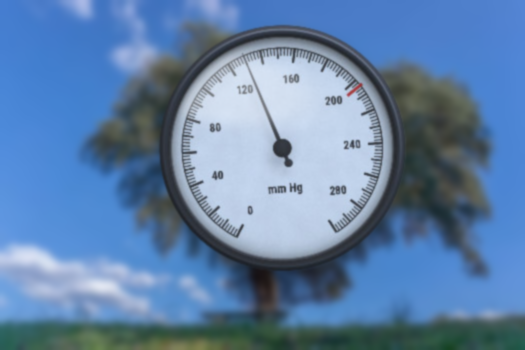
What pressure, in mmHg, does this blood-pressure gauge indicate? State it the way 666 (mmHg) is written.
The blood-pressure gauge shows 130 (mmHg)
